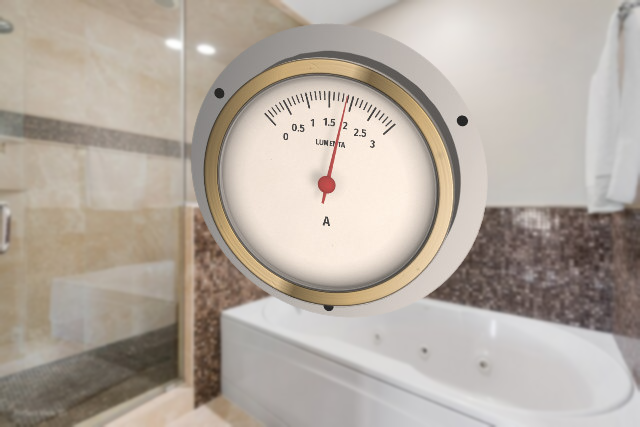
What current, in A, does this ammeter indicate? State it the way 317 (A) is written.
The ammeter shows 1.9 (A)
